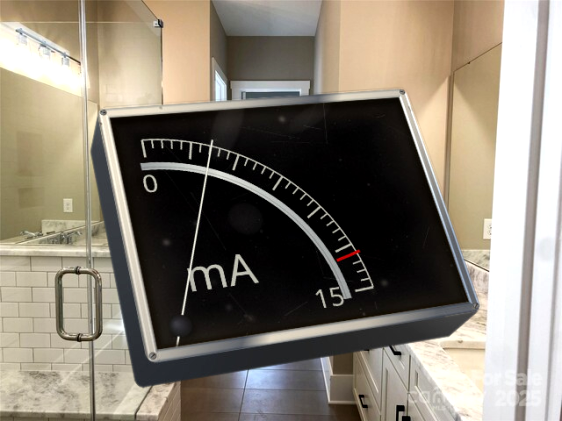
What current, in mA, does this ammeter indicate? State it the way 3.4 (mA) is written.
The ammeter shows 3.5 (mA)
